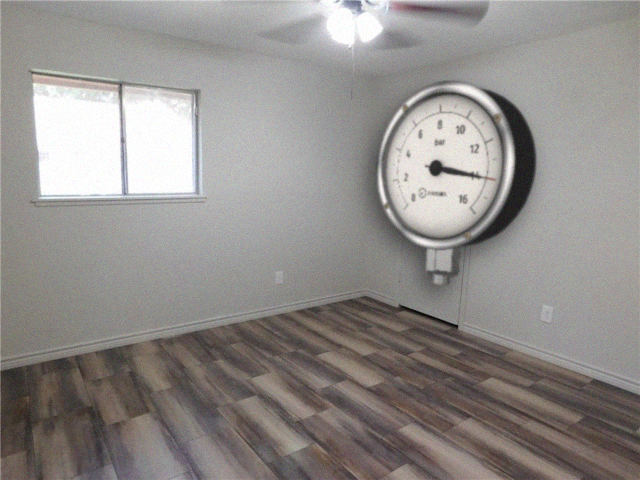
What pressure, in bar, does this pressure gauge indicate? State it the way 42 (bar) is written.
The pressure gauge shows 14 (bar)
